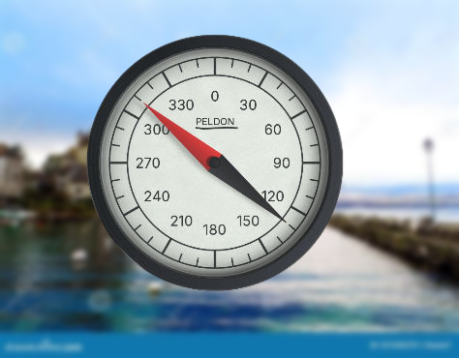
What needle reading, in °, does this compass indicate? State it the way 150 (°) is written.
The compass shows 310 (°)
